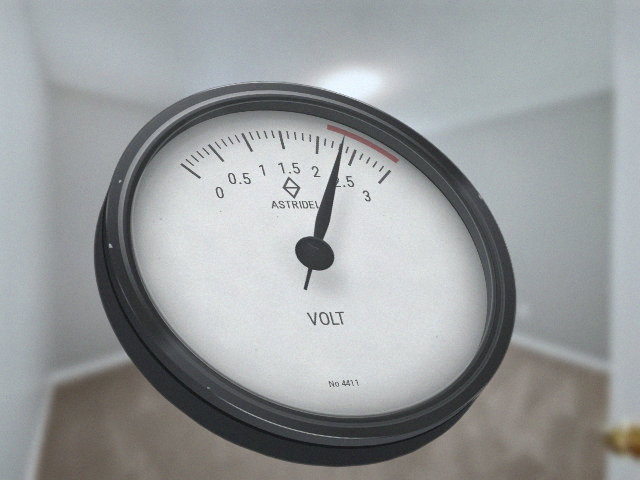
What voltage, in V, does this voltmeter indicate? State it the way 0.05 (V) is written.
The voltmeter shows 2.3 (V)
